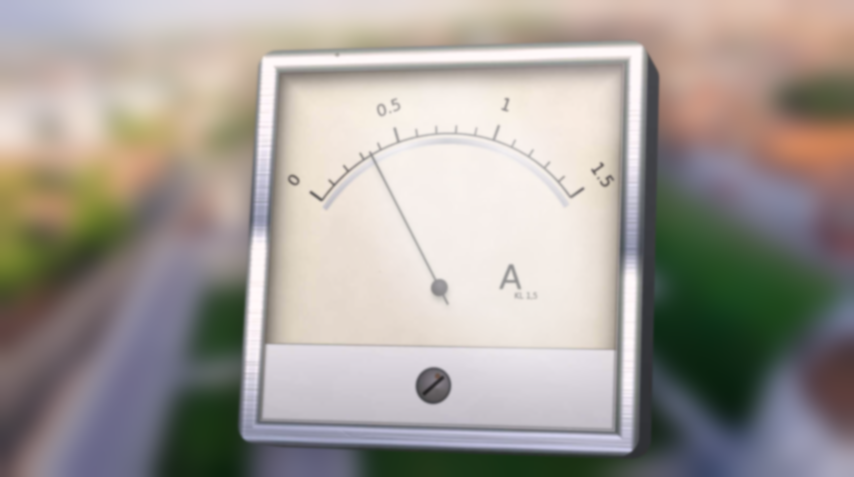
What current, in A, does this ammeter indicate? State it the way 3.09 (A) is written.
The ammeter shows 0.35 (A)
